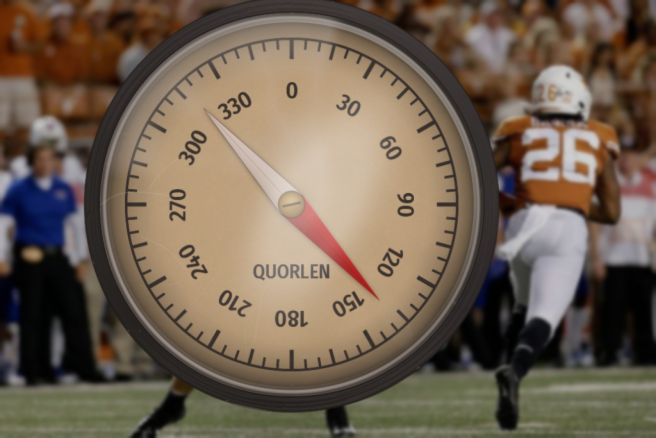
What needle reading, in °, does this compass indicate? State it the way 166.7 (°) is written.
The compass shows 137.5 (°)
